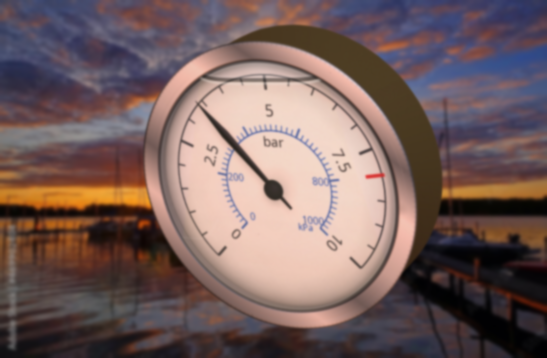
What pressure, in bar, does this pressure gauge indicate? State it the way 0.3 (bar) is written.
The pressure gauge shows 3.5 (bar)
